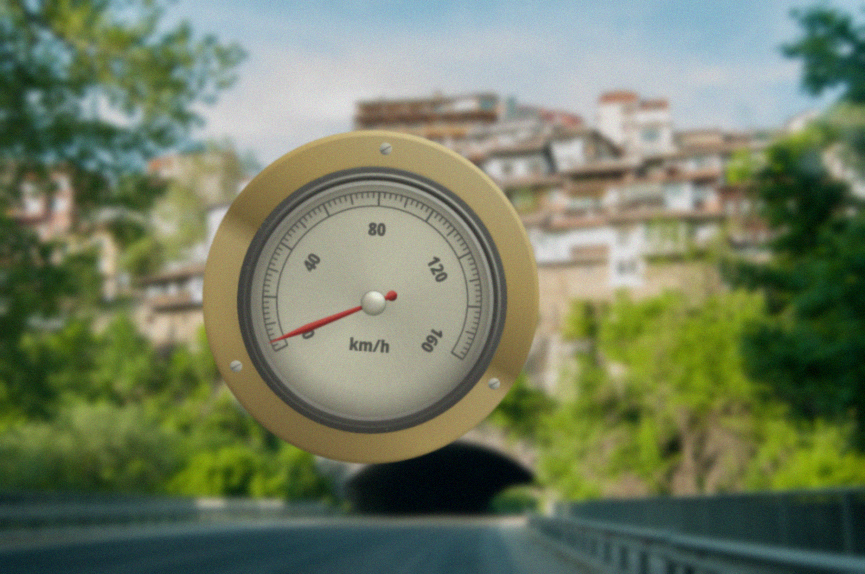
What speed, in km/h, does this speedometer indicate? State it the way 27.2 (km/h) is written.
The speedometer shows 4 (km/h)
